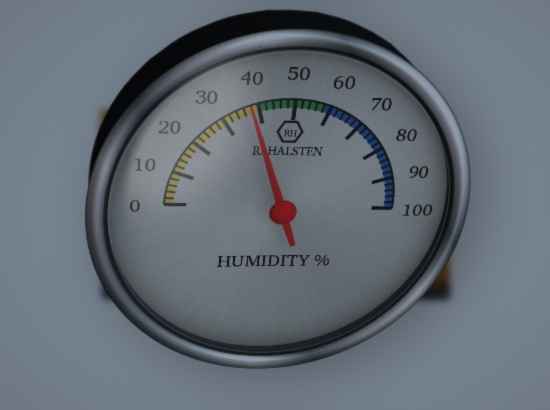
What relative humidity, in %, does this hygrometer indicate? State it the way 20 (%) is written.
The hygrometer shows 38 (%)
